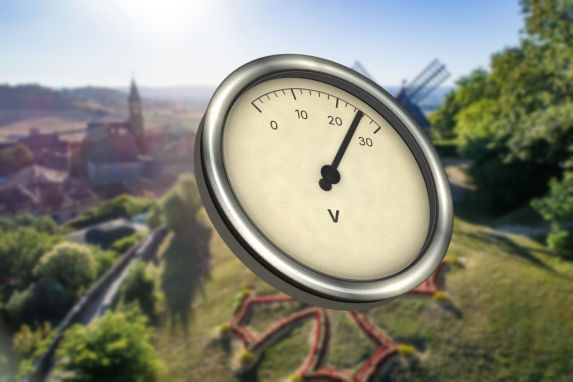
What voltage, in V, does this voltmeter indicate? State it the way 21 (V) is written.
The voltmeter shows 25 (V)
